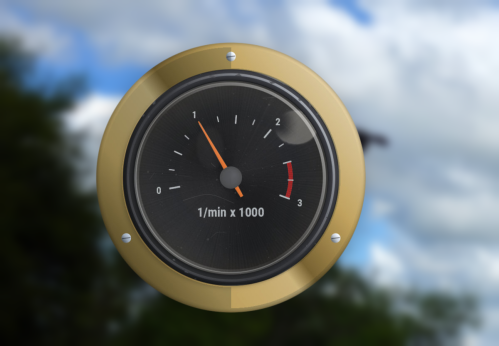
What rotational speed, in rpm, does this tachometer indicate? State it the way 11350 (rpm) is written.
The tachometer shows 1000 (rpm)
